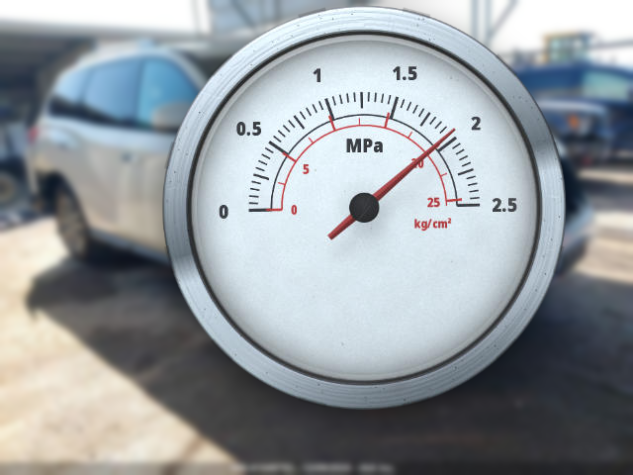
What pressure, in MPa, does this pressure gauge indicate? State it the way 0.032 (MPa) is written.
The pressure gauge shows 1.95 (MPa)
